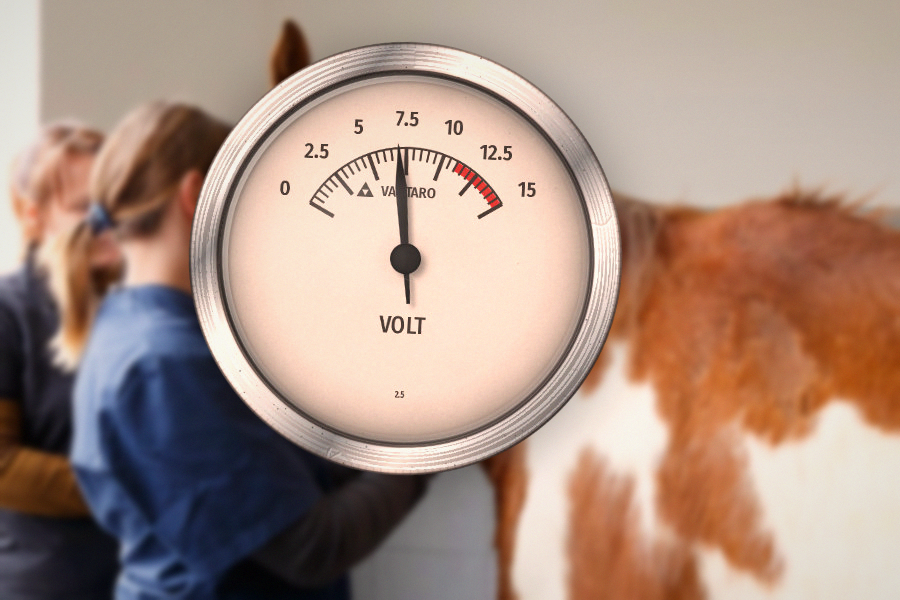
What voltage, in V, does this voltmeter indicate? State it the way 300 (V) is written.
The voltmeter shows 7 (V)
